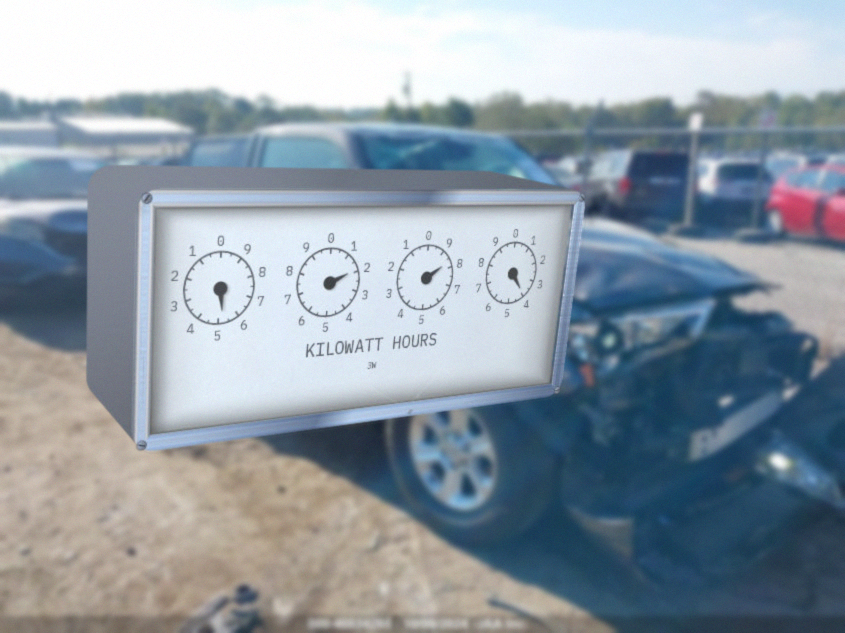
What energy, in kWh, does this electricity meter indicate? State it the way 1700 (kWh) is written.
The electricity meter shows 5184 (kWh)
